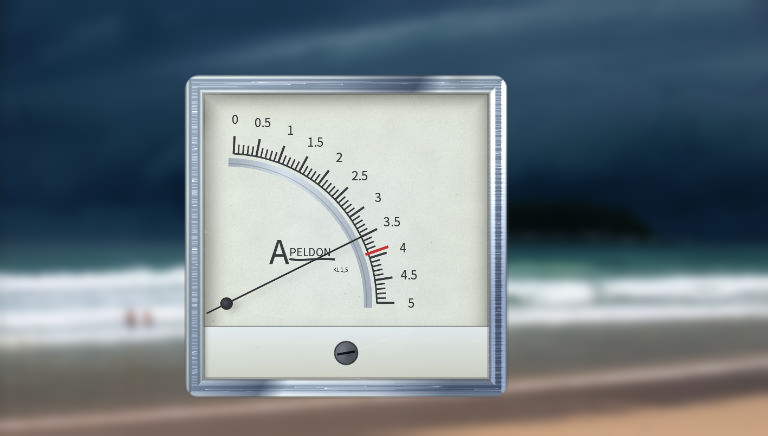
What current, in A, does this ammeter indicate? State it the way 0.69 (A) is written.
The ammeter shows 3.5 (A)
